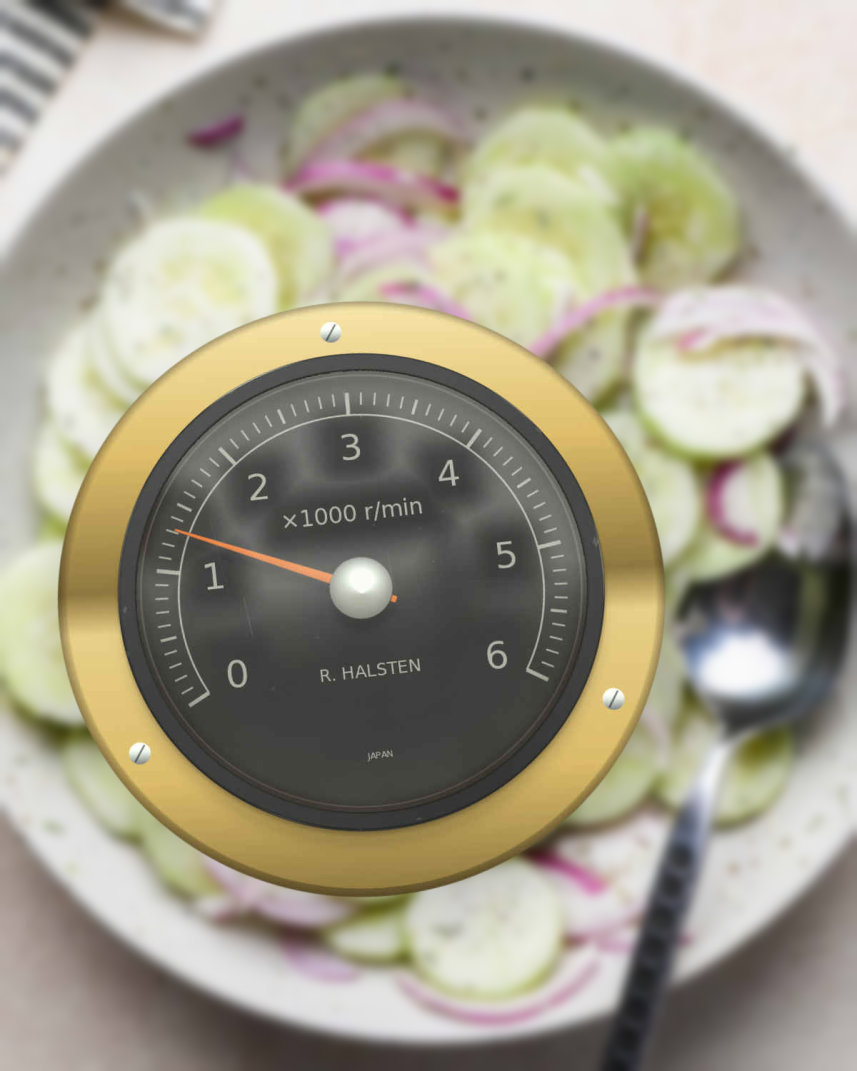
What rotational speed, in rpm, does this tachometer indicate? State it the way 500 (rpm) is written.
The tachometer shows 1300 (rpm)
